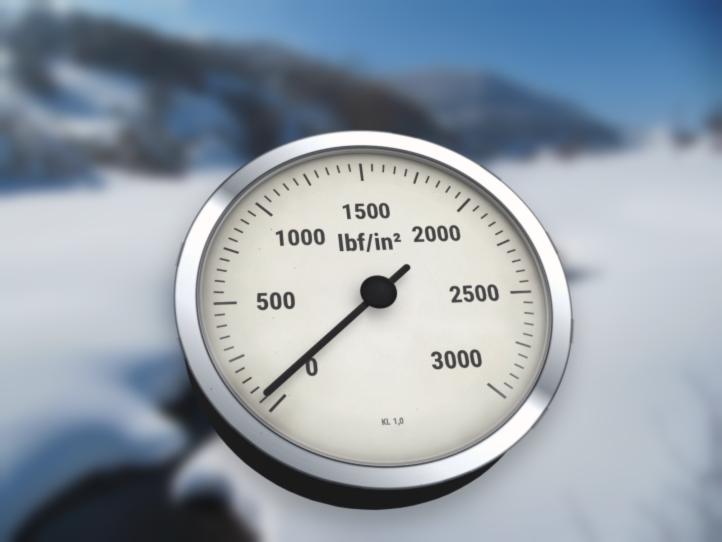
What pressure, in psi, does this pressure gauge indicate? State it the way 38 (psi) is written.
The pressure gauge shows 50 (psi)
